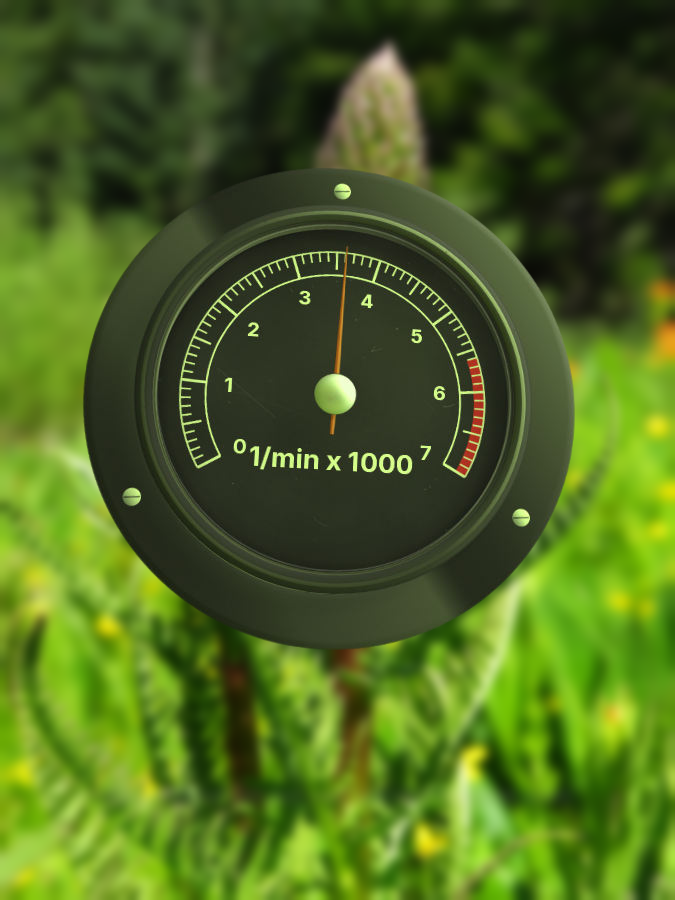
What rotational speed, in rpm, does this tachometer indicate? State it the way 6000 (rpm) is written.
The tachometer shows 3600 (rpm)
